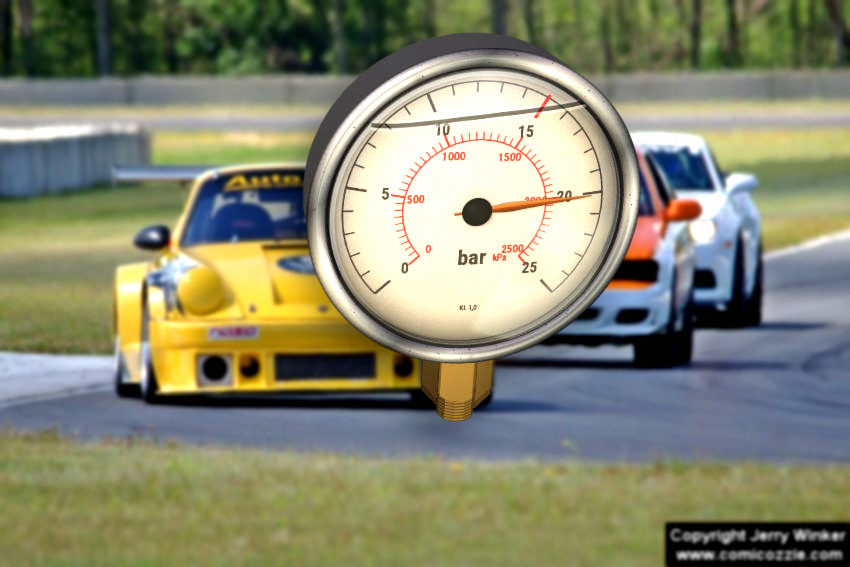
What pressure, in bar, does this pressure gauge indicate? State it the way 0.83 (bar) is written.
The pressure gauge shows 20 (bar)
